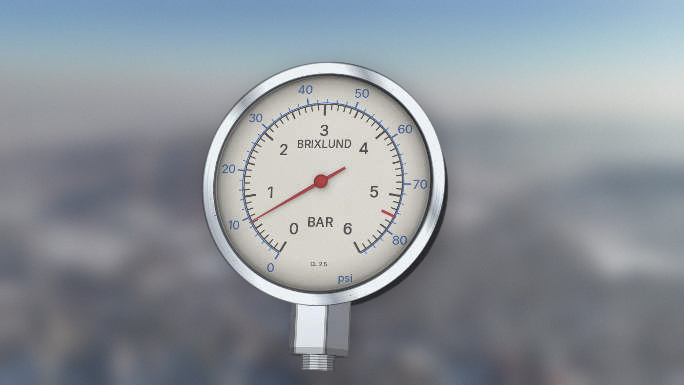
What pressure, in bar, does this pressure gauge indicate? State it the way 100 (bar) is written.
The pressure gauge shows 0.6 (bar)
